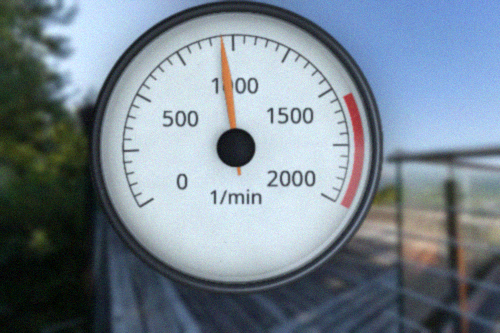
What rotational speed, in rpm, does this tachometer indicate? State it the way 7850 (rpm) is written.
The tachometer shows 950 (rpm)
